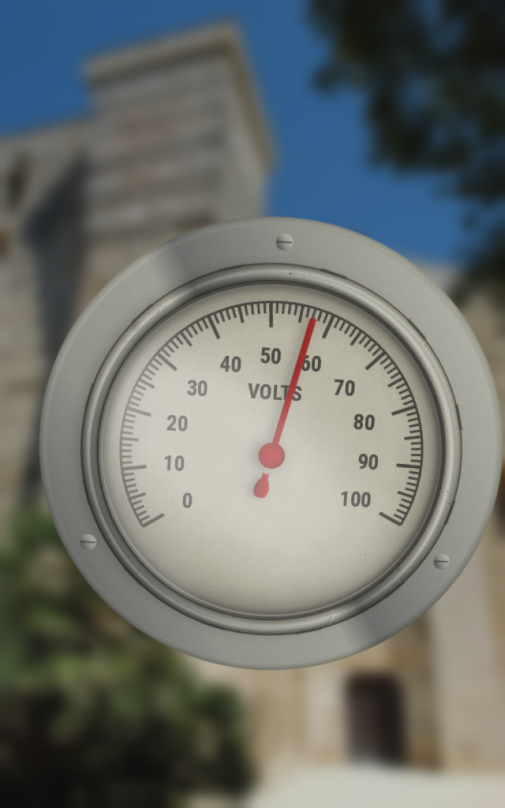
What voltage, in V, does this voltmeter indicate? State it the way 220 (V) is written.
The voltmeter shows 57 (V)
